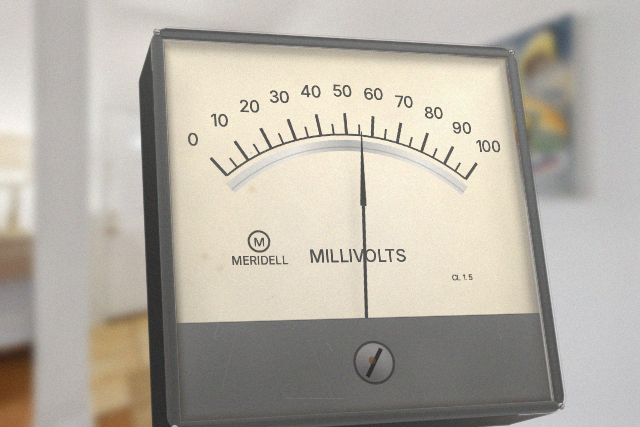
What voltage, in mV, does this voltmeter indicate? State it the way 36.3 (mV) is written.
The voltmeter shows 55 (mV)
